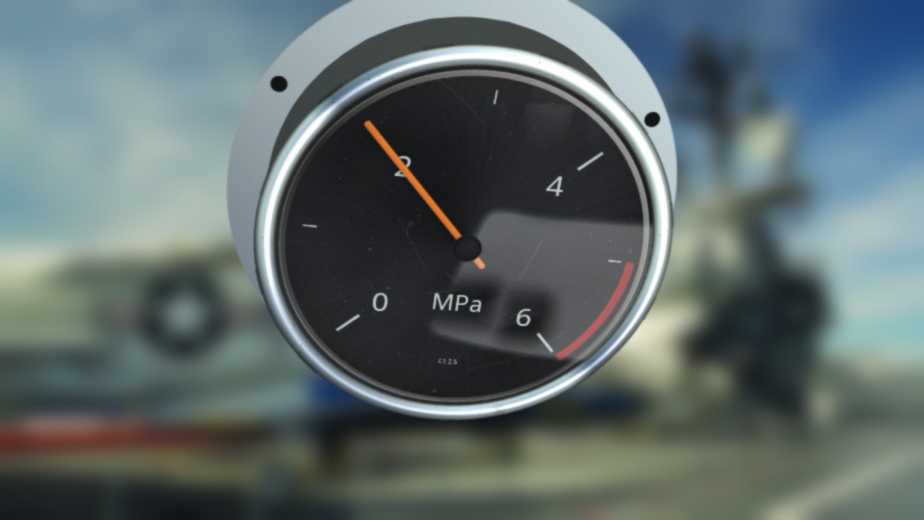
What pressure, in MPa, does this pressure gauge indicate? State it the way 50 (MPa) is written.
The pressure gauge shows 2 (MPa)
